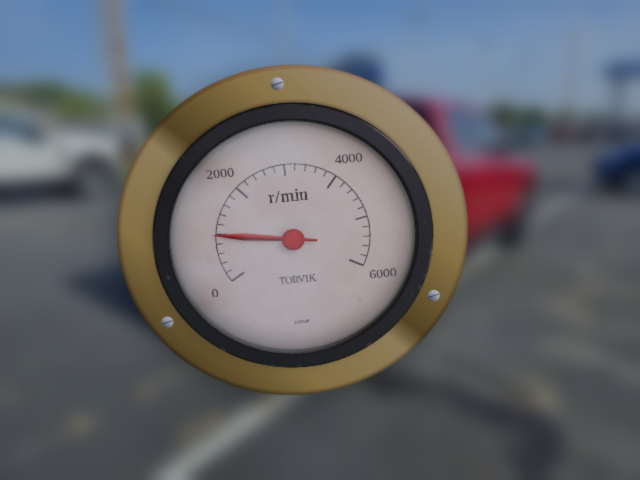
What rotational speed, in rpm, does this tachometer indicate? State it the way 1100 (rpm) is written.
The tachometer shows 1000 (rpm)
